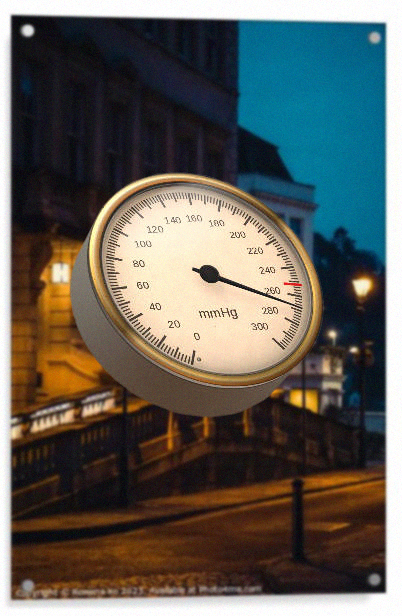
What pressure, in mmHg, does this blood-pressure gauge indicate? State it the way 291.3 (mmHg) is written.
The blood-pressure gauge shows 270 (mmHg)
